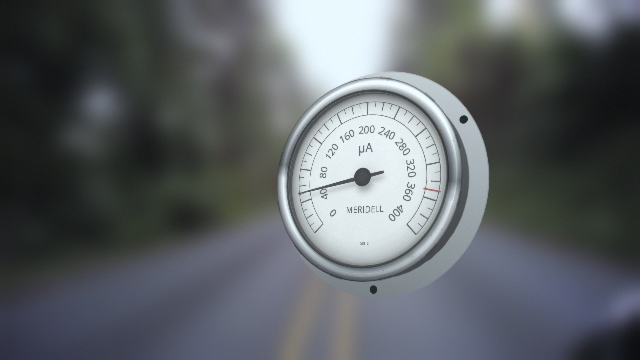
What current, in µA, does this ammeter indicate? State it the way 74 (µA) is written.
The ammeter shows 50 (µA)
